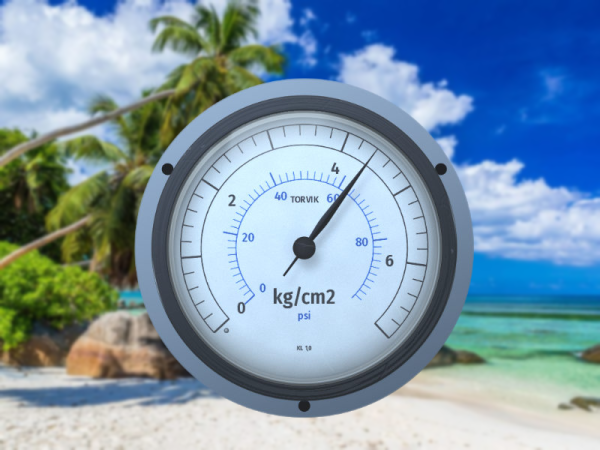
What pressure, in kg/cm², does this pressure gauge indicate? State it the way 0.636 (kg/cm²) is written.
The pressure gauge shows 4.4 (kg/cm²)
